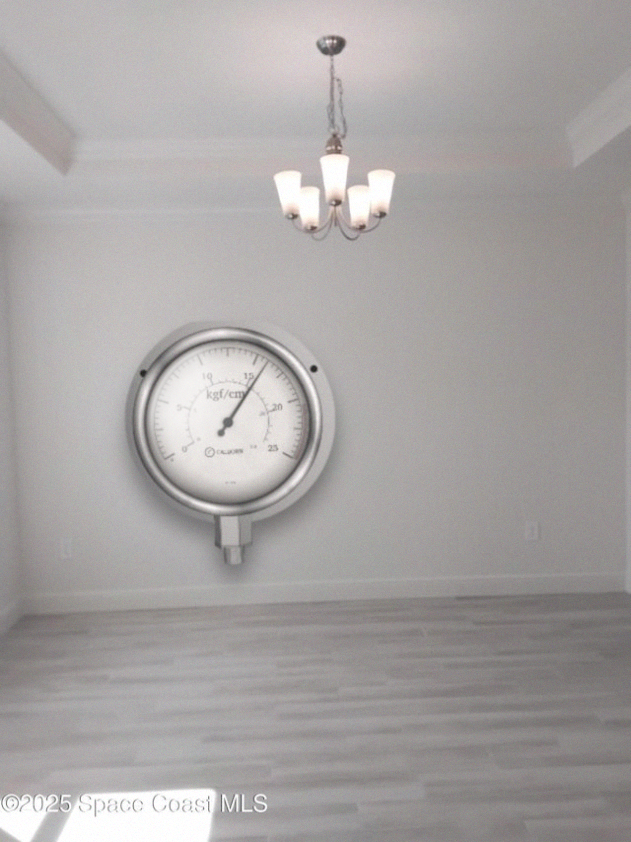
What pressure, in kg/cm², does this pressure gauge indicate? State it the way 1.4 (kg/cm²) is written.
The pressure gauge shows 16 (kg/cm²)
